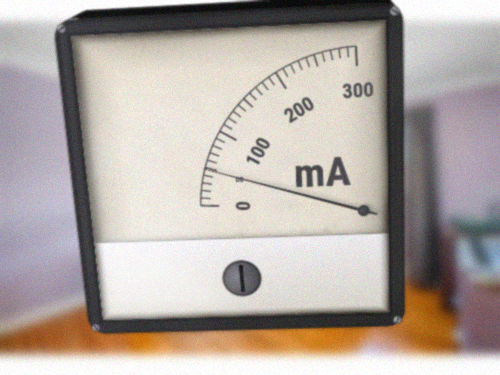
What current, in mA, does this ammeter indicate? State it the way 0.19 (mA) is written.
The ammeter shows 50 (mA)
